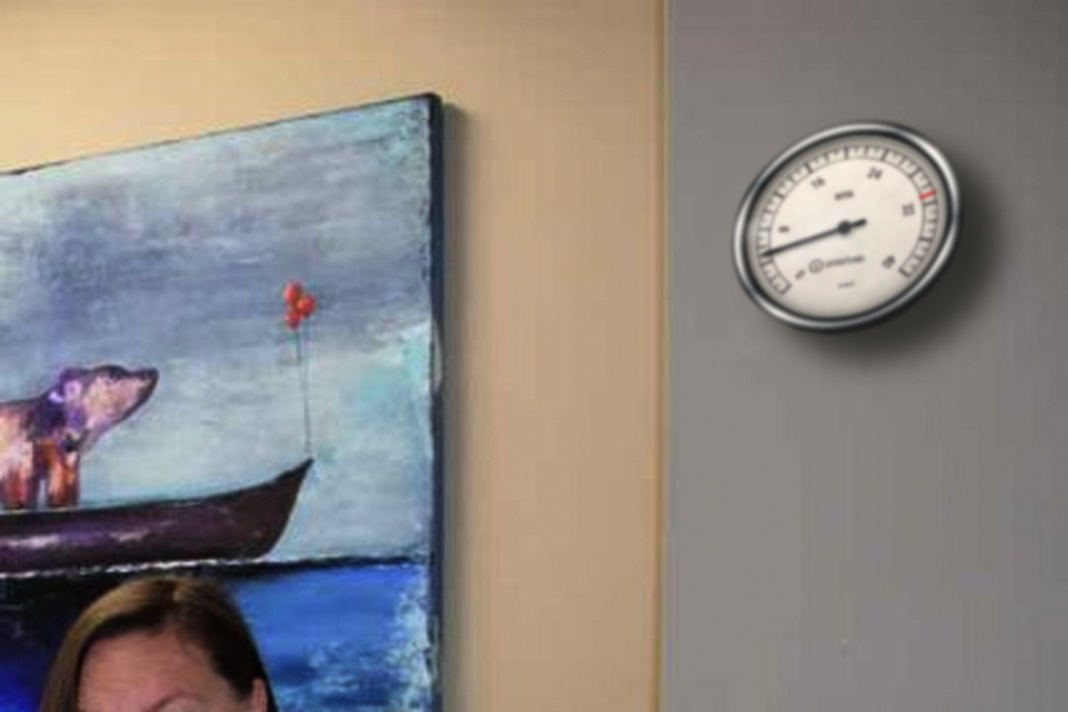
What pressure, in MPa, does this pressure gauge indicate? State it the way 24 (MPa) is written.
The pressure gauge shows 5 (MPa)
